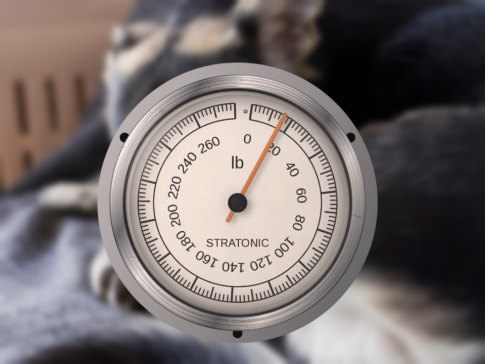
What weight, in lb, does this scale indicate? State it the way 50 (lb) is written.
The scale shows 16 (lb)
